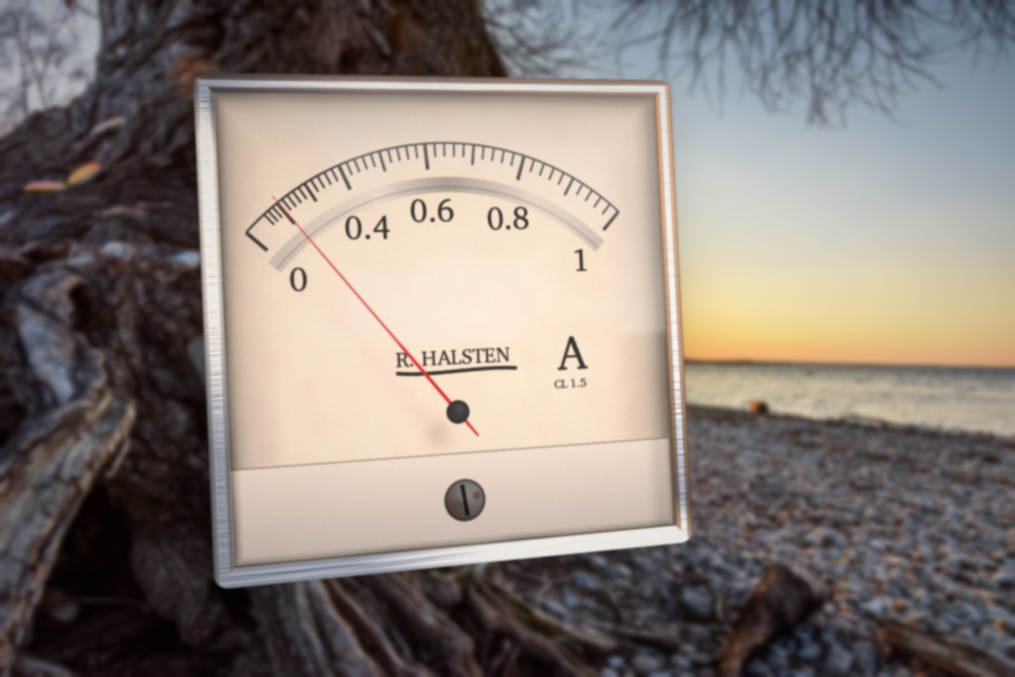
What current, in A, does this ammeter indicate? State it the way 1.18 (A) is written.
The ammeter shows 0.2 (A)
